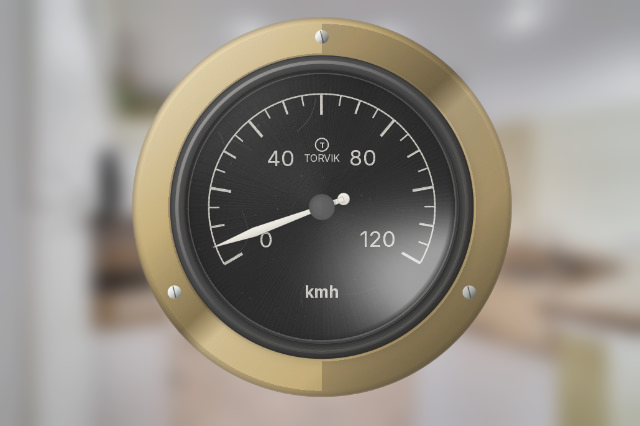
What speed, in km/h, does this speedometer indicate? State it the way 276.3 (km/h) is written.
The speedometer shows 5 (km/h)
